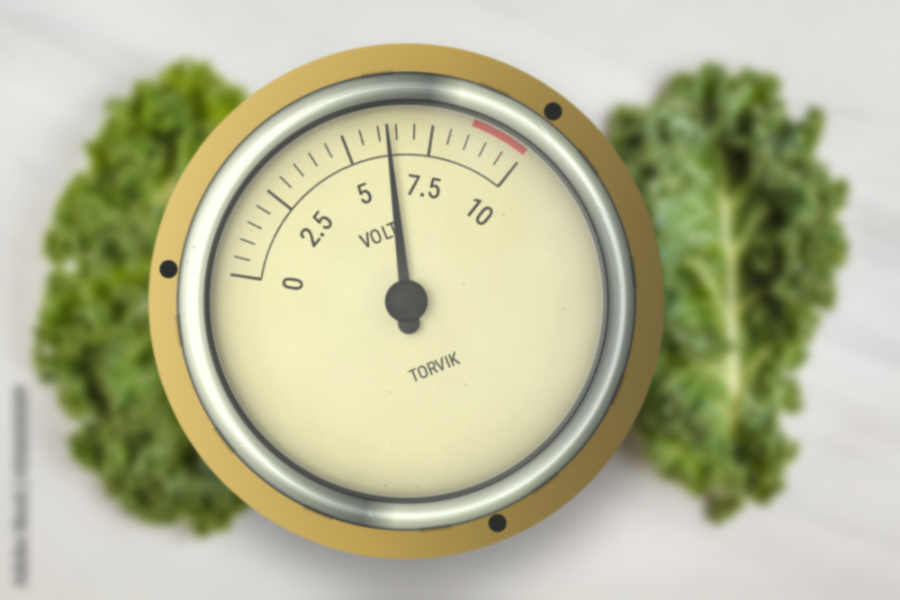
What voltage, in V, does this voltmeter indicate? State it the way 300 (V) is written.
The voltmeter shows 6.25 (V)
